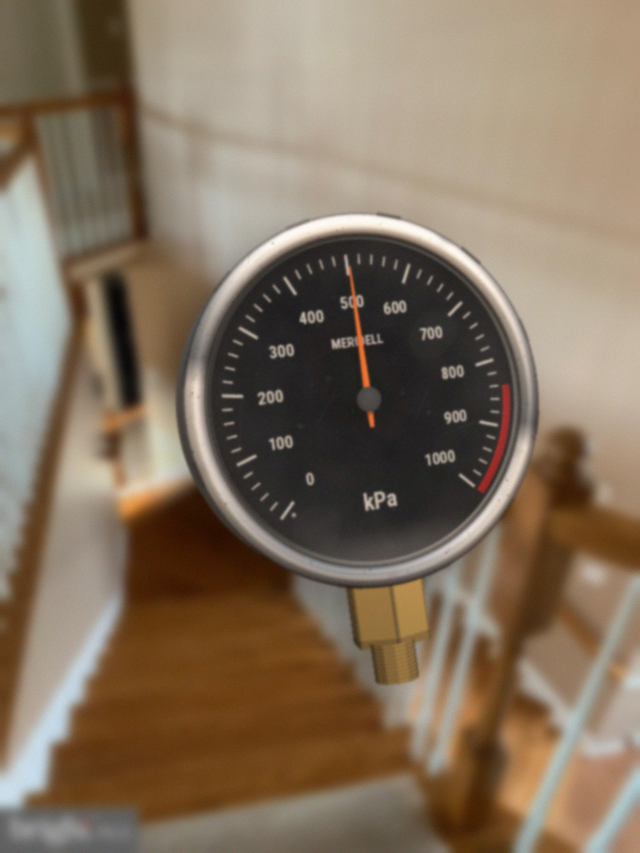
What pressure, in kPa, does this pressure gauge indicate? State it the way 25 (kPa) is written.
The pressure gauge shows 500 (kPa)
